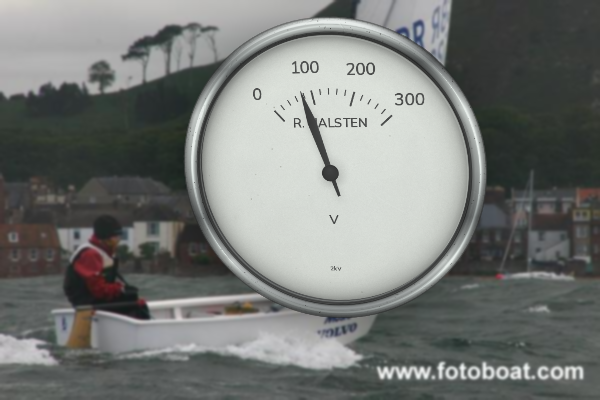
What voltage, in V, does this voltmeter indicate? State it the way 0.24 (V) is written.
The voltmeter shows 80 (V)
